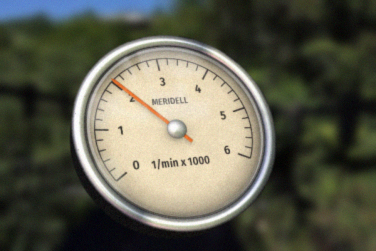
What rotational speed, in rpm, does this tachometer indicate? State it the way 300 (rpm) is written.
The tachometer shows 2000 (rpm)
